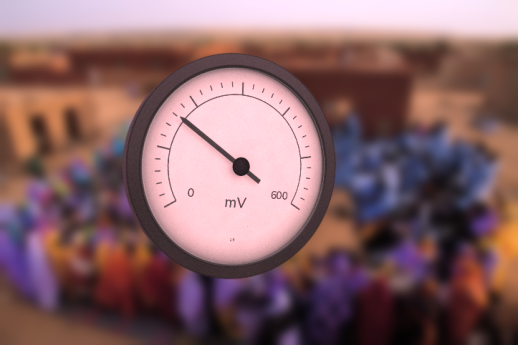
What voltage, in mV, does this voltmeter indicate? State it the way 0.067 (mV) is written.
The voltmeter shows 160 (mV)
